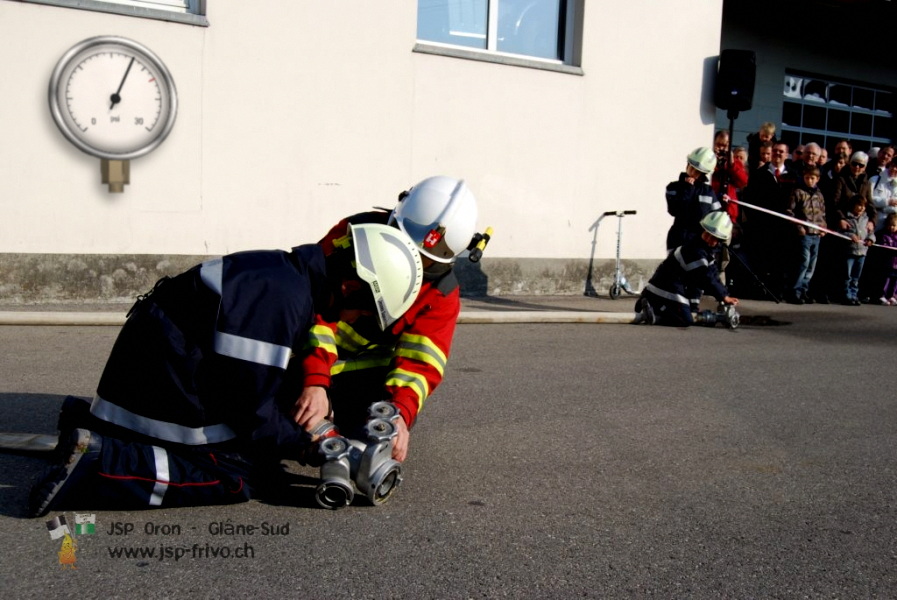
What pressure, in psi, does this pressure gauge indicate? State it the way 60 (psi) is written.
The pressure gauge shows 18 (psi)
